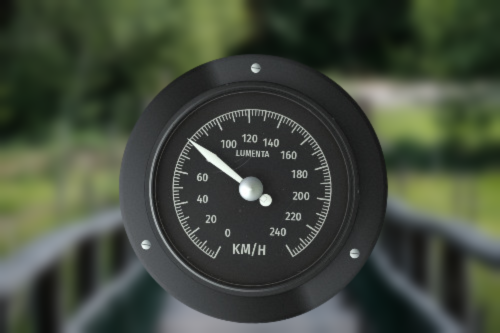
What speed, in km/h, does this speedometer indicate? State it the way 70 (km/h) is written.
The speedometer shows 80 (km/h)
